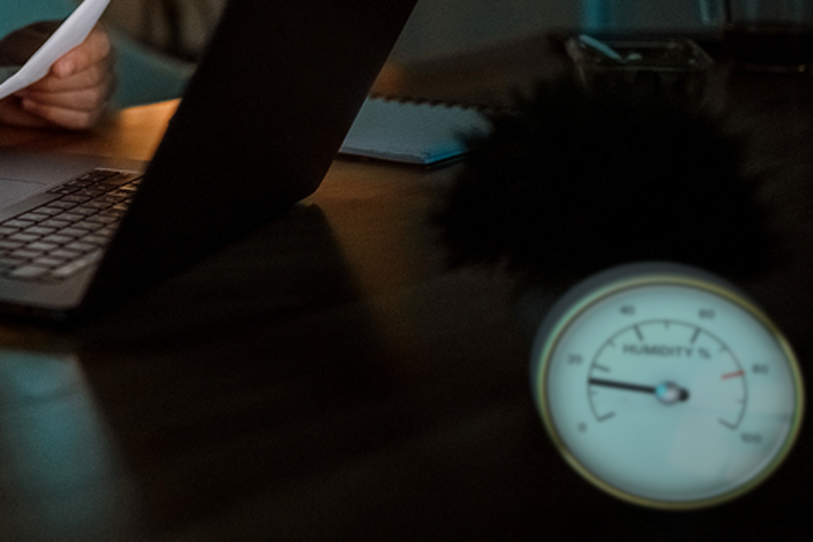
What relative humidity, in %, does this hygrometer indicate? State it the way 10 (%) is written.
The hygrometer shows 15 (%)
